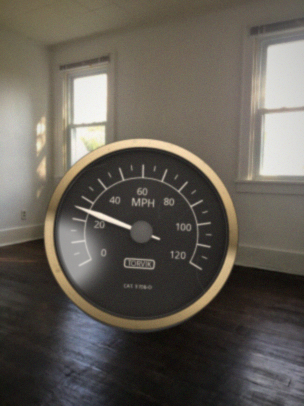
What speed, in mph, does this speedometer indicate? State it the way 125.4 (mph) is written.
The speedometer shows 25 (mph)
